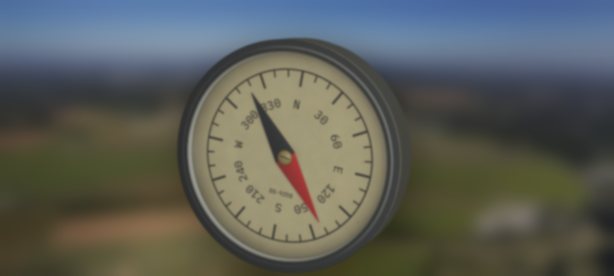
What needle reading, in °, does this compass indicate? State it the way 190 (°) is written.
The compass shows 140 (°)
